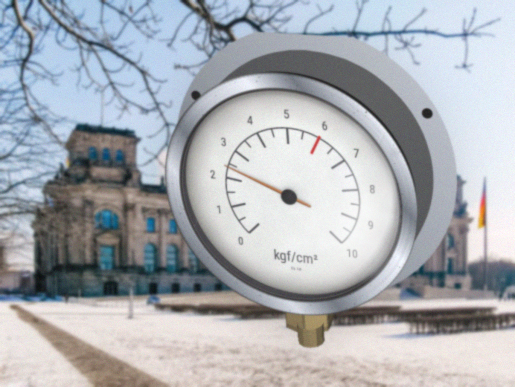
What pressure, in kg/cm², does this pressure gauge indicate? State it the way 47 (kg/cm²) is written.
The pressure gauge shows 2.5 (kg/cm²)
